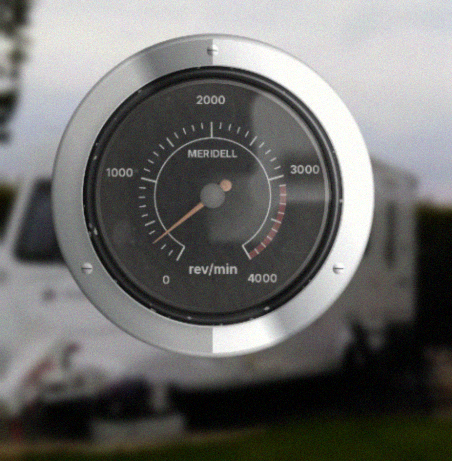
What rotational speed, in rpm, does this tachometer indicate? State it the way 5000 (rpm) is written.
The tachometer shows 300 (rpm)
